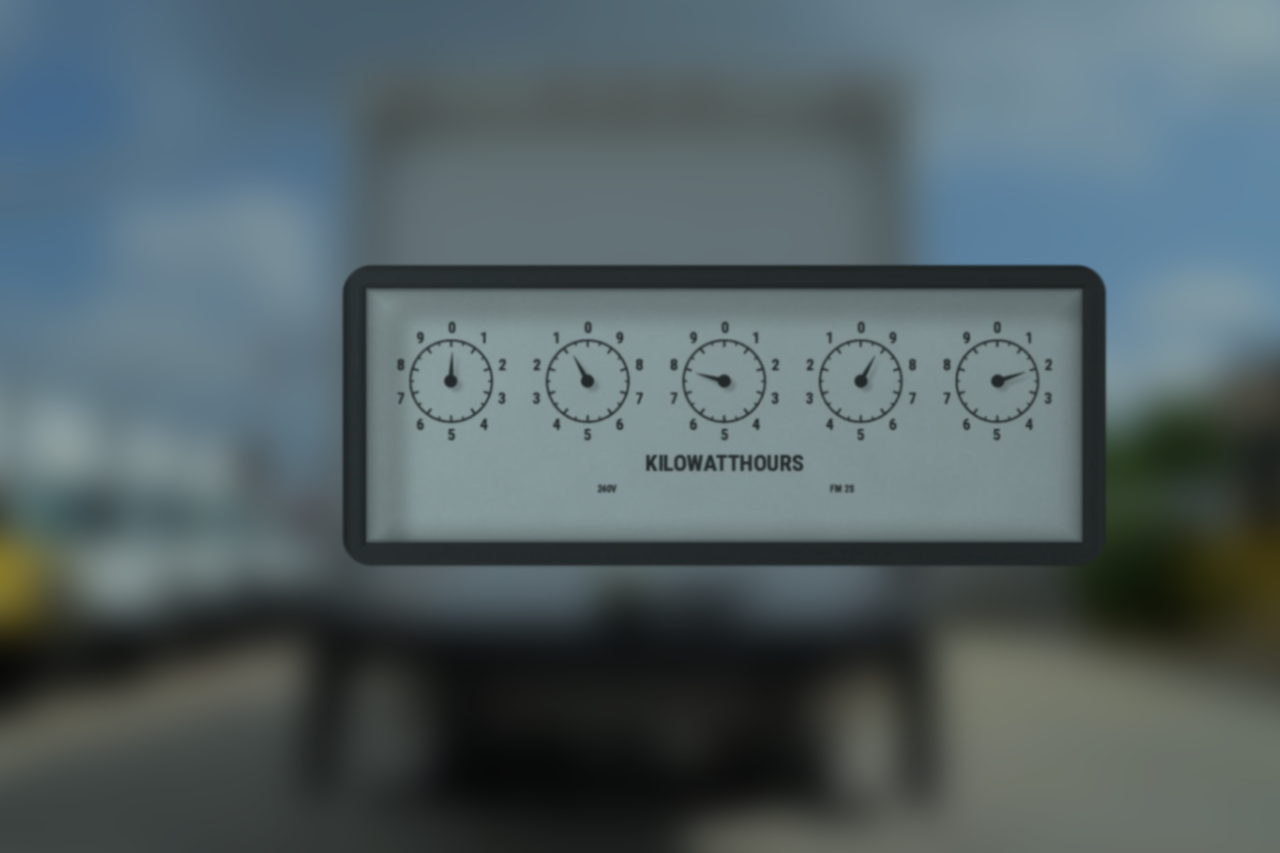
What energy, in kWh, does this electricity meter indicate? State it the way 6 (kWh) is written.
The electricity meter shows 792 (kWh)
